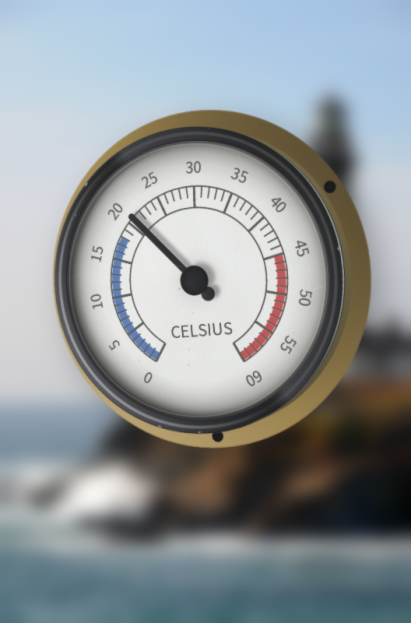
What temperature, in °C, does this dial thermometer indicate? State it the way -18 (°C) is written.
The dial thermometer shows 21 (°C)
